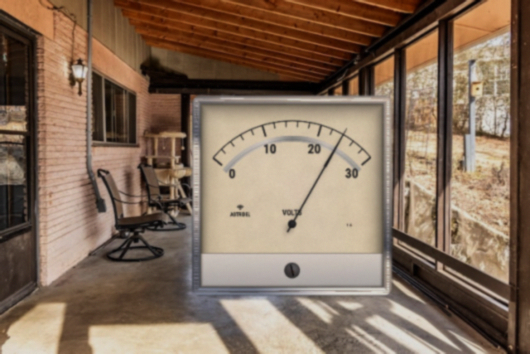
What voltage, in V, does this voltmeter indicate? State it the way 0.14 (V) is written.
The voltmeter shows 24 (V)
